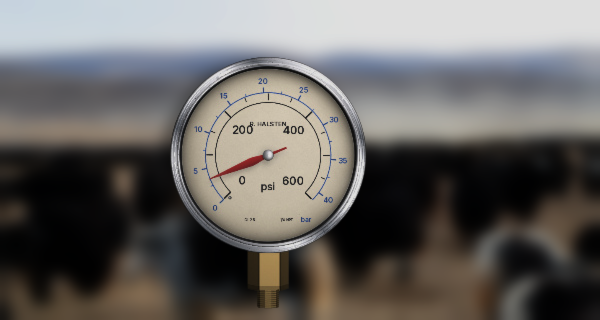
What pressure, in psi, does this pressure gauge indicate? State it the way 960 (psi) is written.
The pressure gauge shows 50 (psi)
